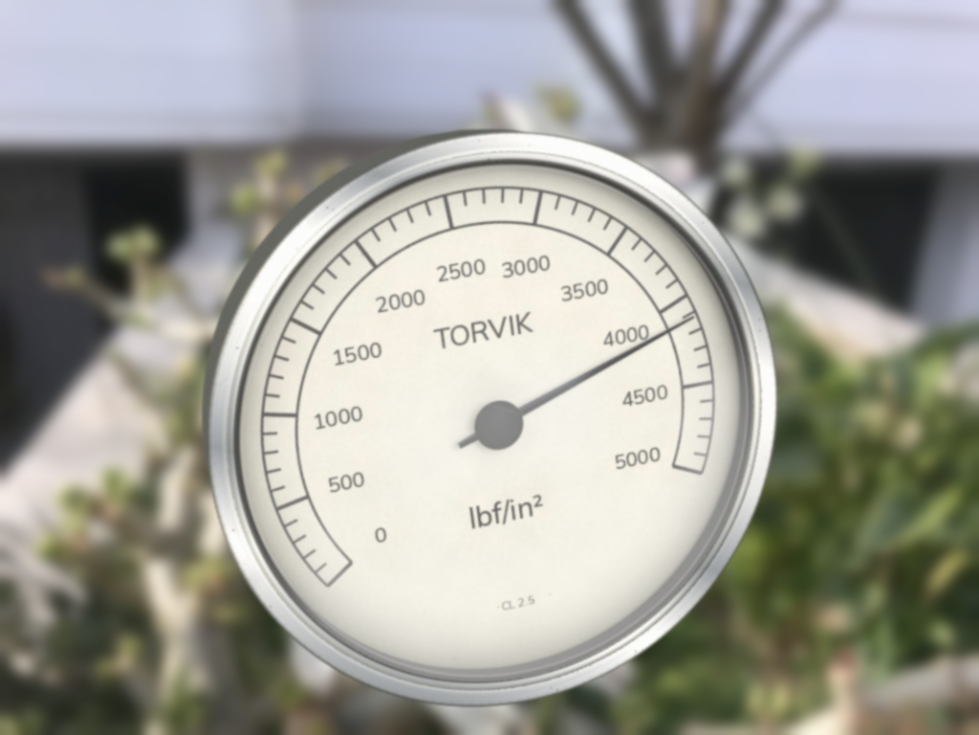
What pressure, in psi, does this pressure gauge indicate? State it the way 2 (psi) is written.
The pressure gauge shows 4100 (psi)
